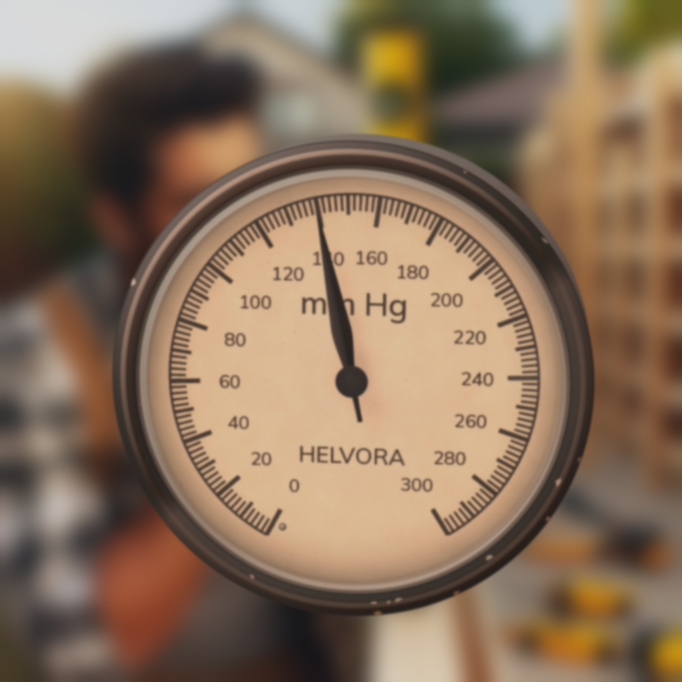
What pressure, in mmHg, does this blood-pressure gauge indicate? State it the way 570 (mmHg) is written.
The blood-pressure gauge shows 140 (mmHg)
